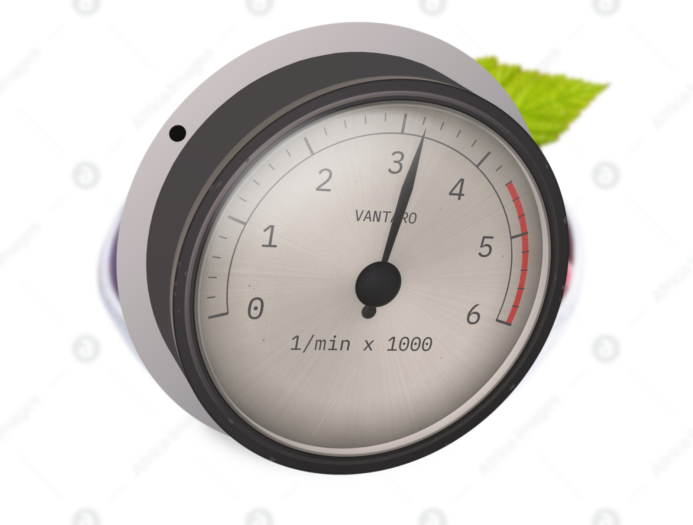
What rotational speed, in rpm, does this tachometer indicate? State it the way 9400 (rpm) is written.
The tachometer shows 3200 (rpm)
